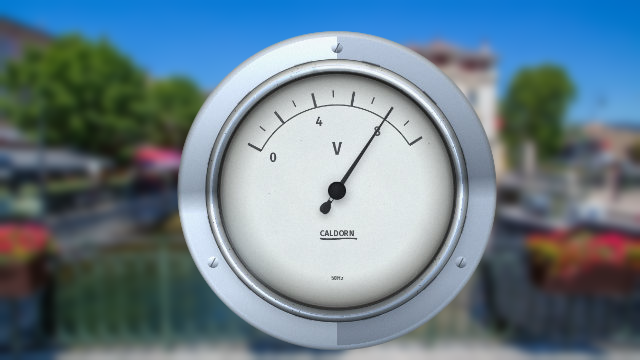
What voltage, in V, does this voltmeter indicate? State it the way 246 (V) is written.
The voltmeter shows 8 (V)
